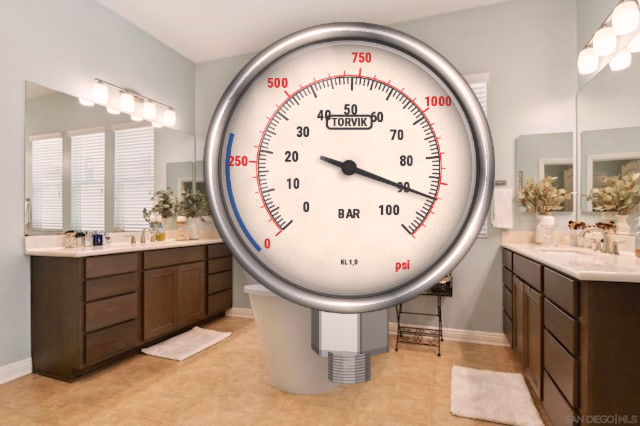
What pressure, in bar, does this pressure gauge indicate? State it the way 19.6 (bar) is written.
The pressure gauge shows 90 (bar)
